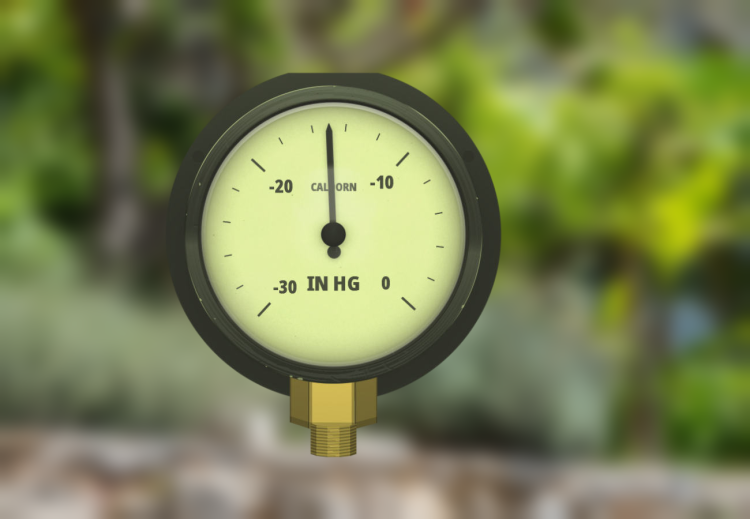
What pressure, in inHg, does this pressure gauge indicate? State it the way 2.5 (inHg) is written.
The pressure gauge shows -15 (inHg)
